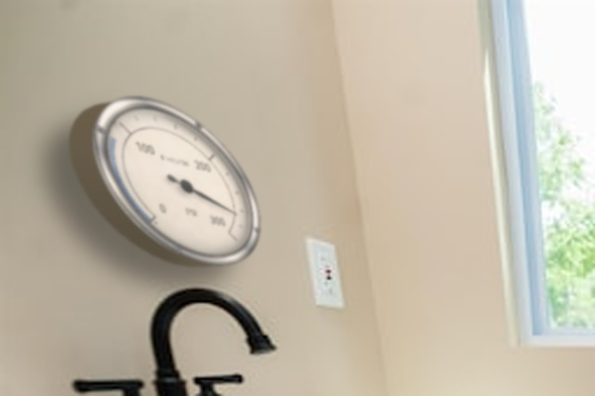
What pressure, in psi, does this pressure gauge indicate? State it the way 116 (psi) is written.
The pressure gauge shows 270 (psi)
